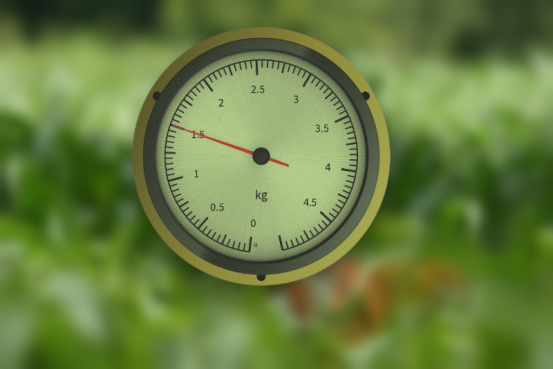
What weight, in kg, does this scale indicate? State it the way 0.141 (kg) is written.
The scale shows 1.5 (kg)
